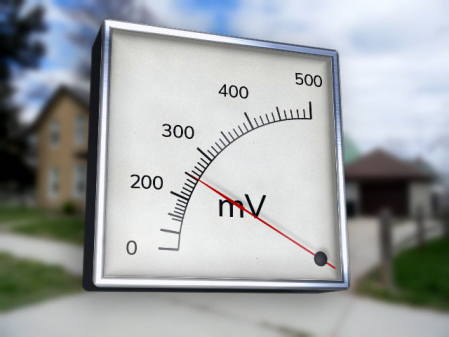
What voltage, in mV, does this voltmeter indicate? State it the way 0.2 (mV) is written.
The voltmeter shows 250 (mV)
